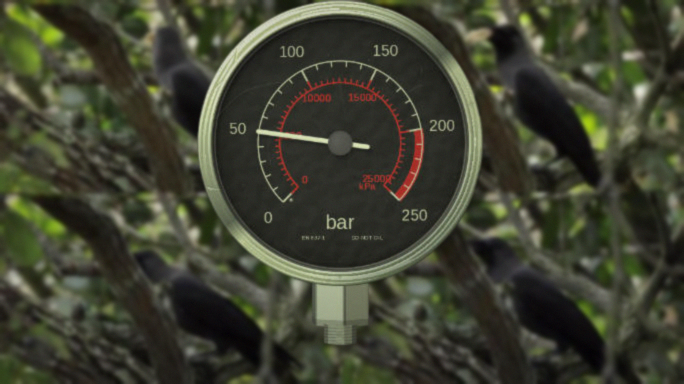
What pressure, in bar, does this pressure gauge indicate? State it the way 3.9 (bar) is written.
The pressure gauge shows 50 (bar)
